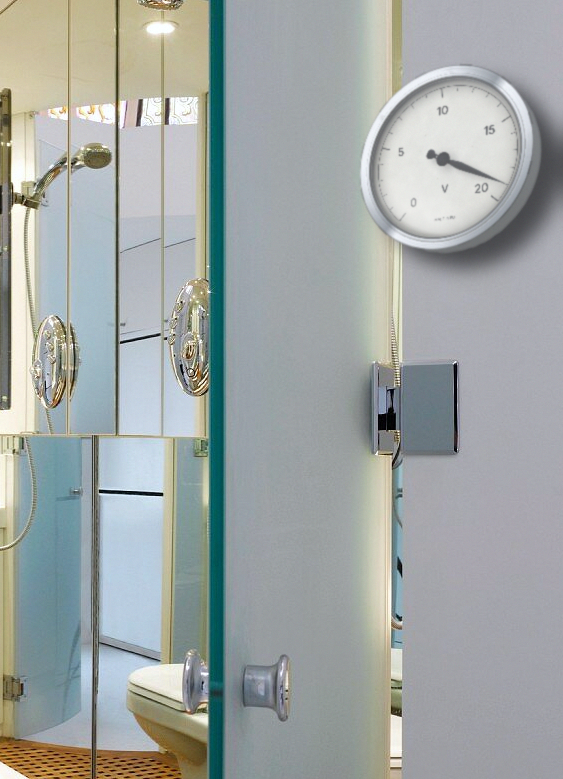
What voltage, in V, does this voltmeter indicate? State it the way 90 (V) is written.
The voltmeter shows 19 (V)
